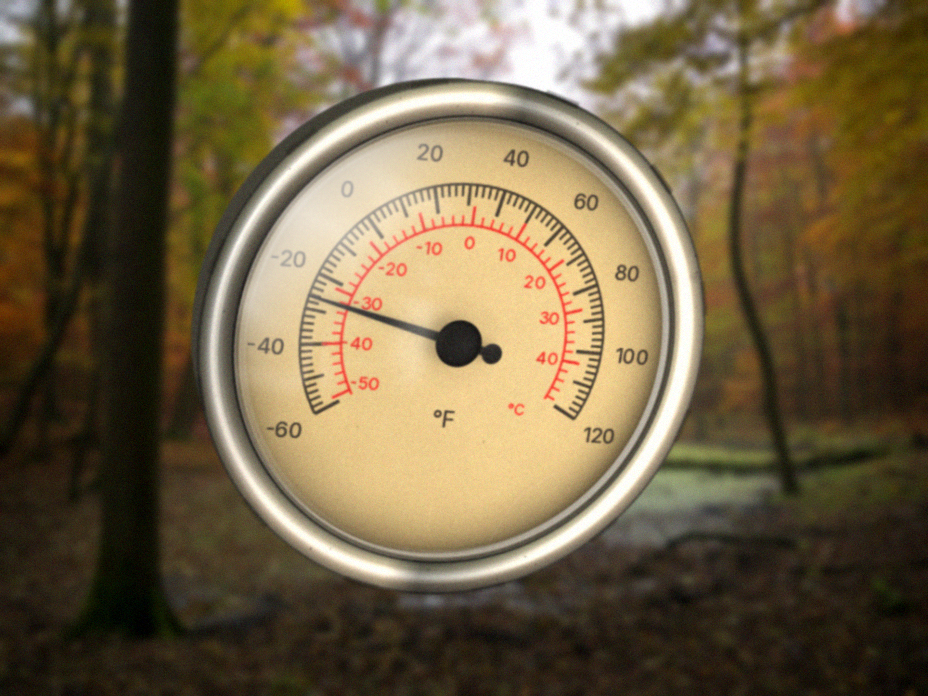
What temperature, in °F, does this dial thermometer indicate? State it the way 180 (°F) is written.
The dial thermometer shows -26 (°F)
